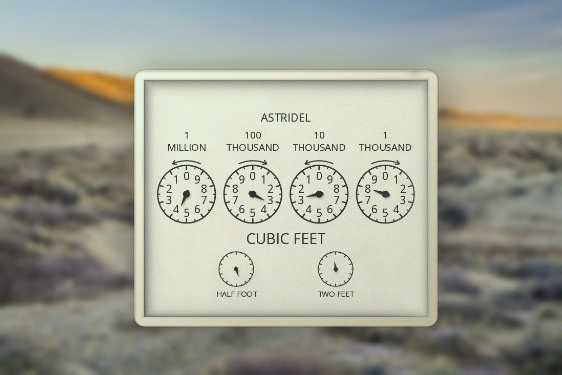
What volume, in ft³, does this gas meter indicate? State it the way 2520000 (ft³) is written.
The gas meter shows 432800 (ft³)
